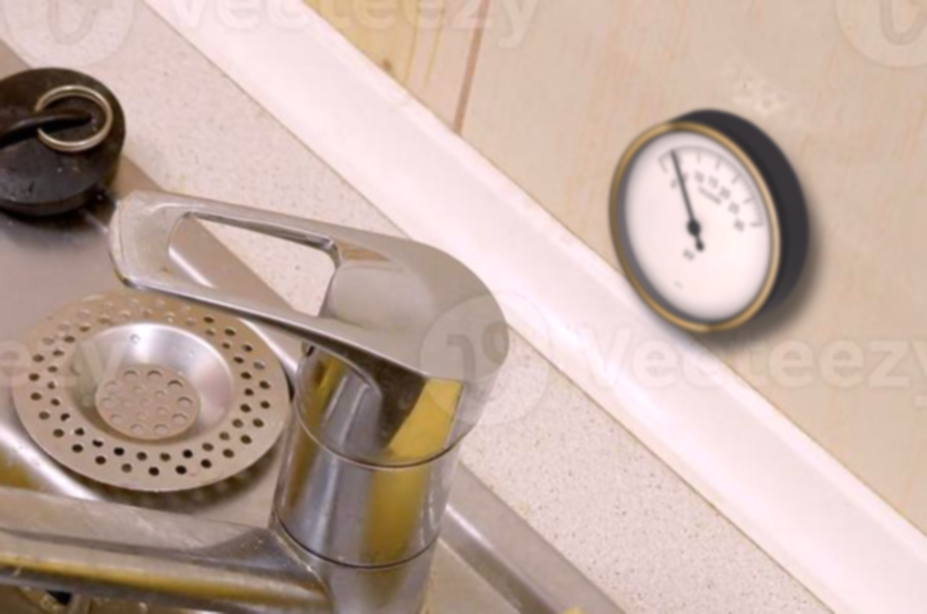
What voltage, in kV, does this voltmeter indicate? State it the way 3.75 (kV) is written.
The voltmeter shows 5 (kV)
